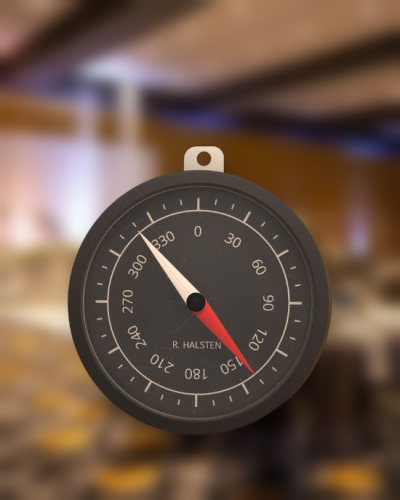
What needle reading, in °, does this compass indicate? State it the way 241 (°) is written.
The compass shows 140 (°)
